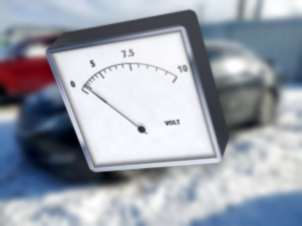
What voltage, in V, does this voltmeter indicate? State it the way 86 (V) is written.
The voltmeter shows 2.5 (V)
